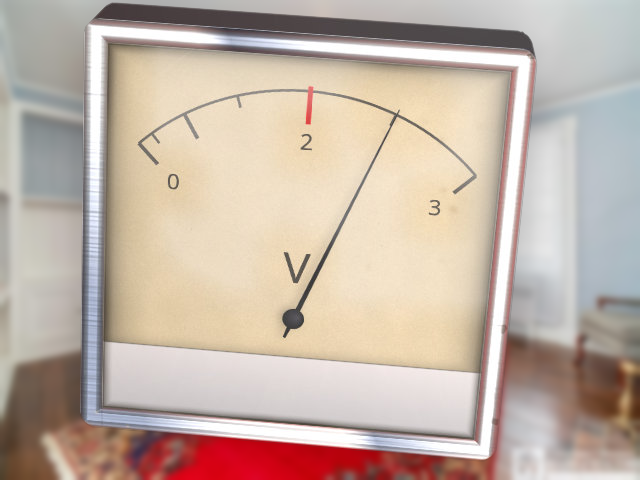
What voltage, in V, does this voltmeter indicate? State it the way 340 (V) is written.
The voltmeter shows 2.5 (V)
